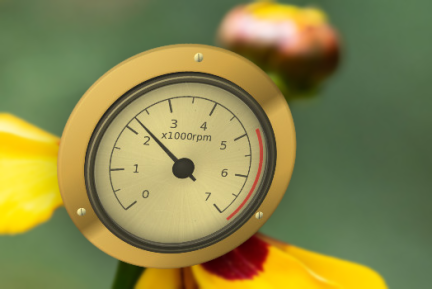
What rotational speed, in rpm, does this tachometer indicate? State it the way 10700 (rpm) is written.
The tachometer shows 2250 (rpm)
